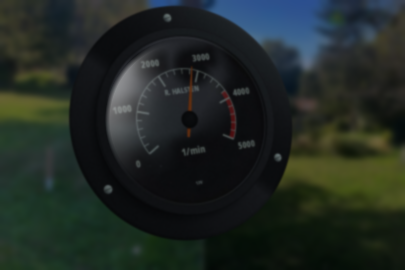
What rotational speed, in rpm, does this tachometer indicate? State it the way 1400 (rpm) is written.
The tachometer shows 2800 (rpm)
